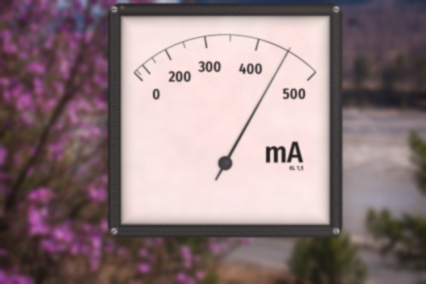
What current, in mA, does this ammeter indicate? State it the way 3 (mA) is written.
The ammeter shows 450 (mA)
